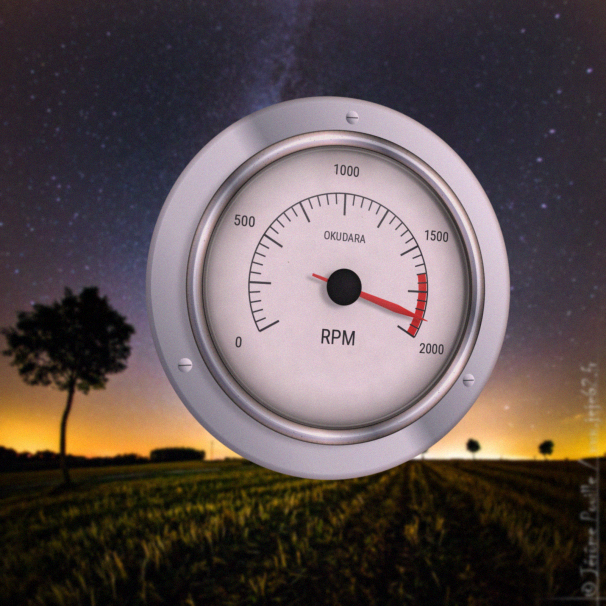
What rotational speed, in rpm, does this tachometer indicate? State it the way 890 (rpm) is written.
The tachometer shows 1900 (rpm)
